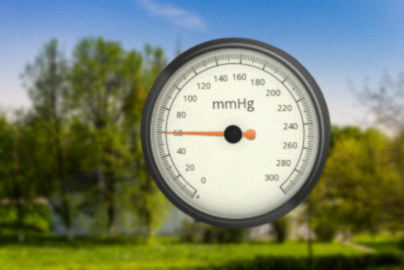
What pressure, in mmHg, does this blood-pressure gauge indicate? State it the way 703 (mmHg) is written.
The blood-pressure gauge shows 60 (mmHg)
